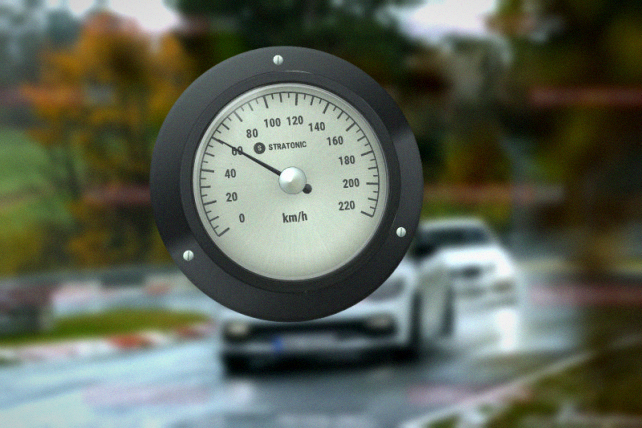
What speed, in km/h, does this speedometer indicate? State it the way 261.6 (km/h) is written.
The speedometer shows 60 (km/h)
